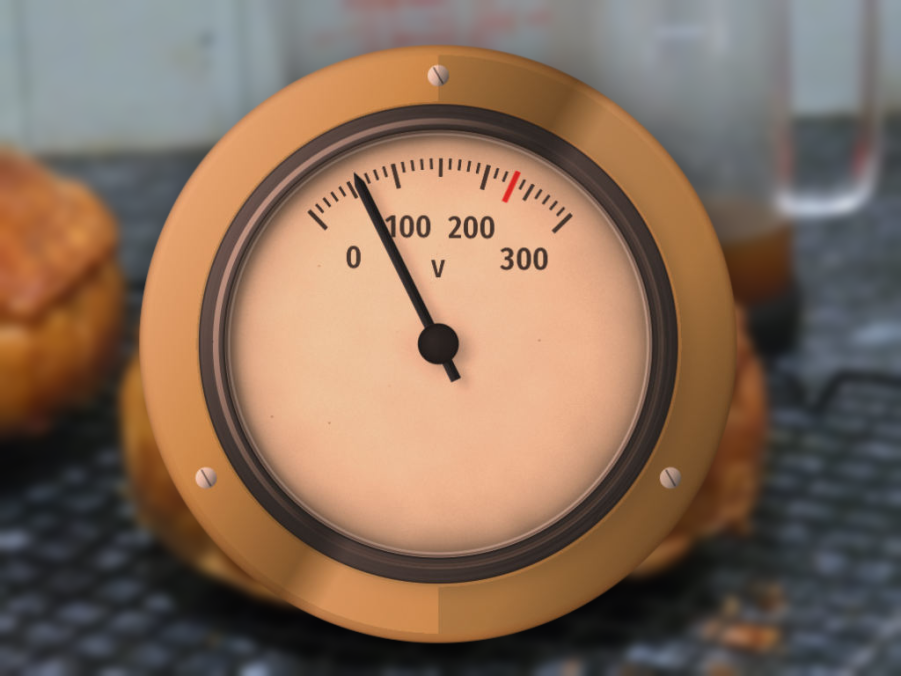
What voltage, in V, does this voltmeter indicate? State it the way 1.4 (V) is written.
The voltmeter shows 60 (V)
